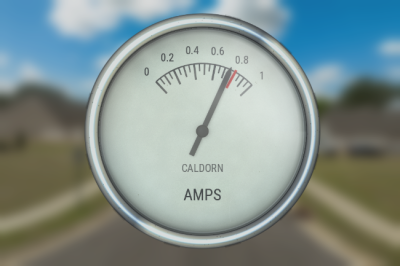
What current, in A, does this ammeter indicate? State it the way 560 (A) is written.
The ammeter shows 0.75 (A)
